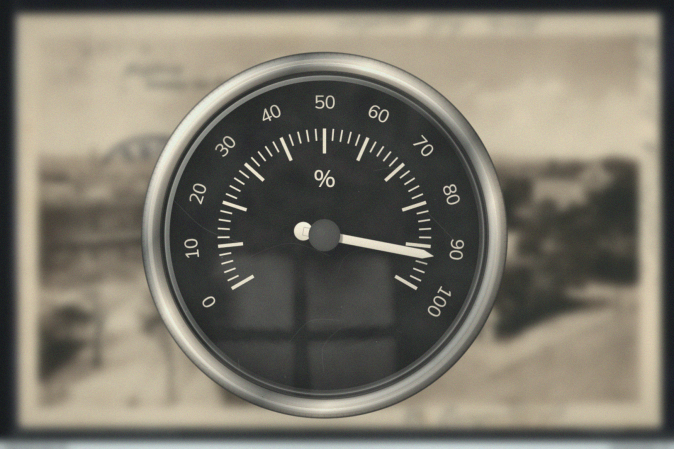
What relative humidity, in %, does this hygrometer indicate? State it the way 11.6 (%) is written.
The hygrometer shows 92 (%)
